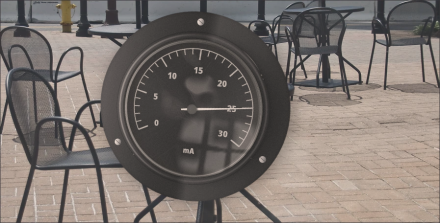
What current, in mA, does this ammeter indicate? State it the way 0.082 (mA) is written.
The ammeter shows 25 (mA)
